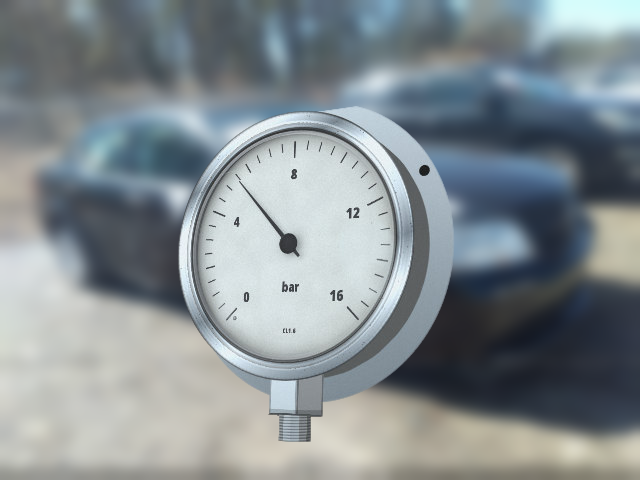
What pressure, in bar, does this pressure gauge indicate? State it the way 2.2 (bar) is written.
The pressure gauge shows 5.5 (bar)
